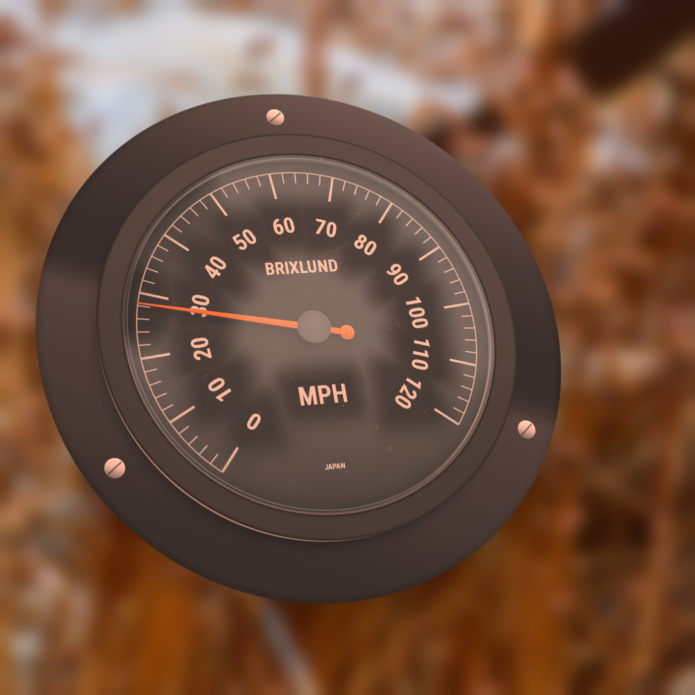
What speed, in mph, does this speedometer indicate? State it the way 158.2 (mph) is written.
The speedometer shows 28 (mph)
